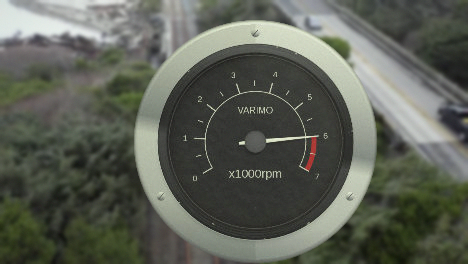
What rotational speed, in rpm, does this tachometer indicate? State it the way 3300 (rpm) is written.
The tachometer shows 6000 (rpm)
